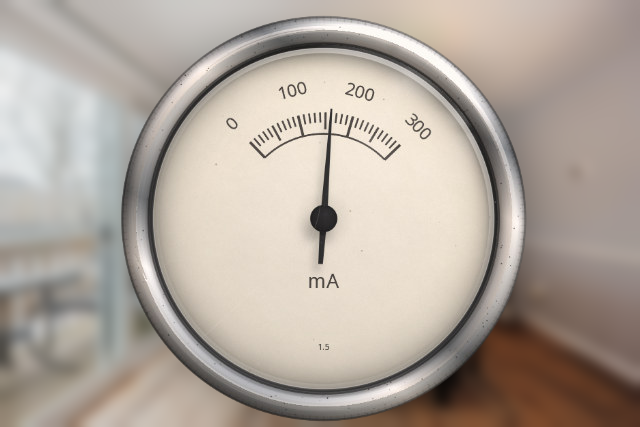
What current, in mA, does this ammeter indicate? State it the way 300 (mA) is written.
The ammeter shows 160 (mA)
